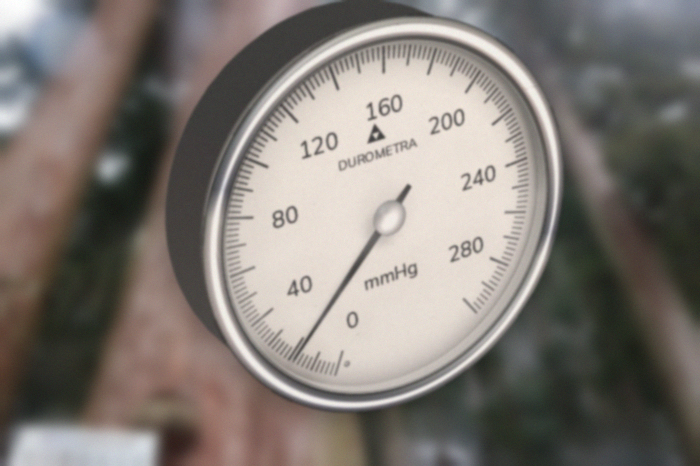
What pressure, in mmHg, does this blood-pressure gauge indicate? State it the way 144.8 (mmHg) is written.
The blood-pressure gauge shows 20 (mmHg)
